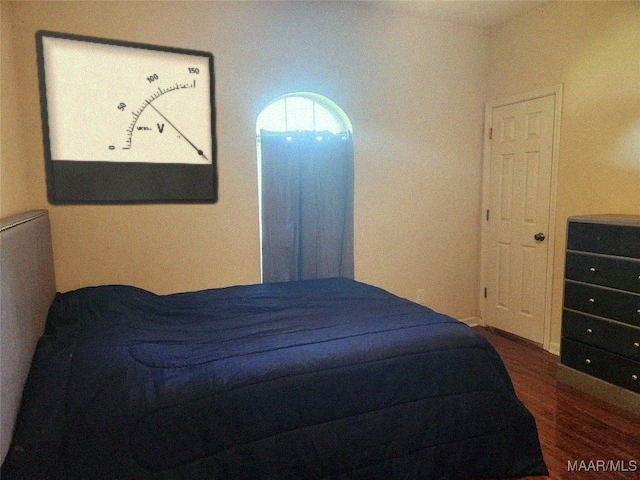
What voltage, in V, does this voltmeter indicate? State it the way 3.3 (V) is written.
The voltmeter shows 75 (V)
